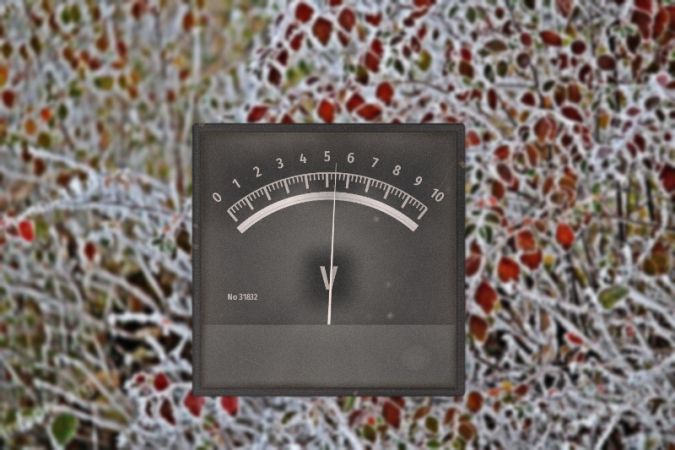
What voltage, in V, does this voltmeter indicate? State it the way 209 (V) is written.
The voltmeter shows 5.4 (V)
